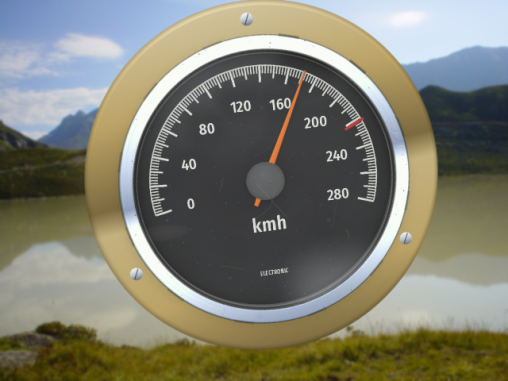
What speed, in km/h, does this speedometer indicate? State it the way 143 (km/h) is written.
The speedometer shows 170 (km/h)
